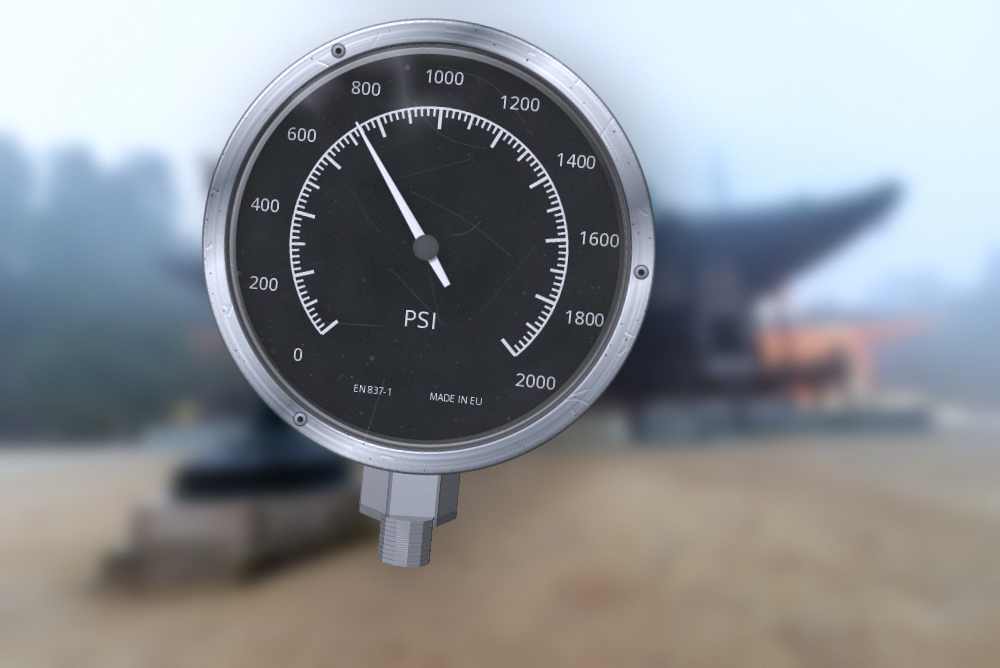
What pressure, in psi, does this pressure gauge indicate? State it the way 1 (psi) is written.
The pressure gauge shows 740 (psi)
